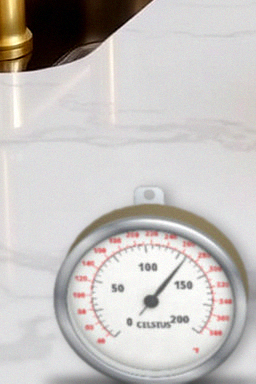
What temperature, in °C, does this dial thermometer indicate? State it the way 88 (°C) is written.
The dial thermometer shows 130 (°C)
